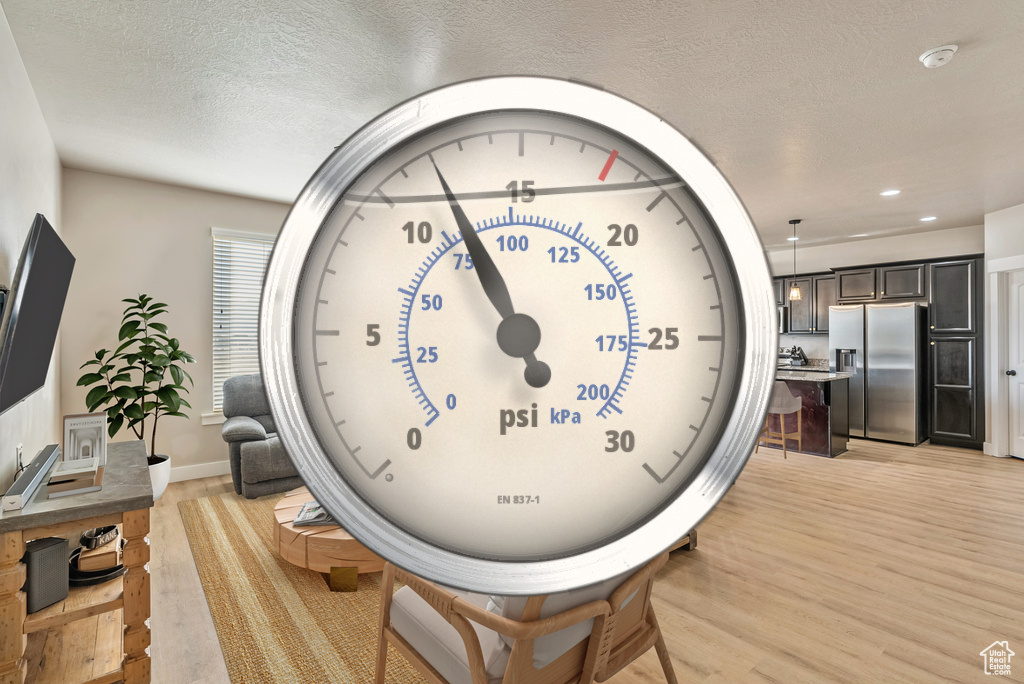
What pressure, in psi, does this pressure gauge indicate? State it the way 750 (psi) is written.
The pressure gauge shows 12 (psi)
